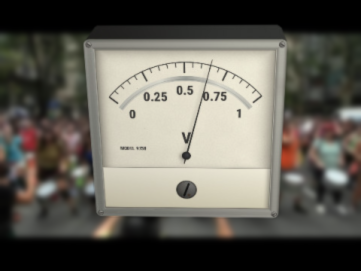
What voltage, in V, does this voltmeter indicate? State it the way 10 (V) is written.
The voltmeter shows 0.65 (V)
